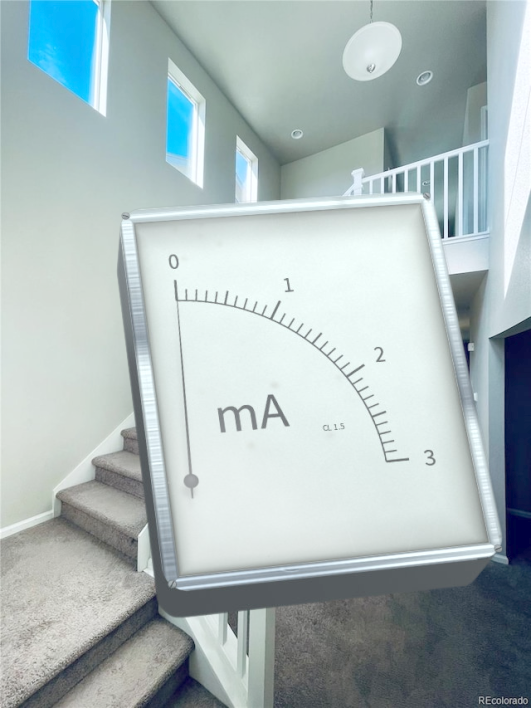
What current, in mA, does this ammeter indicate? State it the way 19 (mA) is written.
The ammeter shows 0 (mA)
